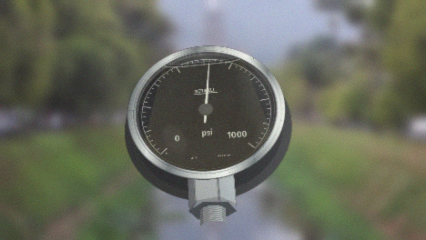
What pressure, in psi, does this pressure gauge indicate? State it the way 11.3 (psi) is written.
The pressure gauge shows 520 (psi)
